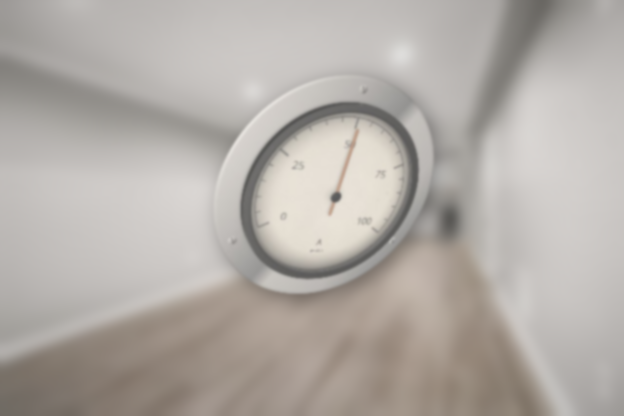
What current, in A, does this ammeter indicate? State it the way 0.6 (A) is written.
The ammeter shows 50 (A)
